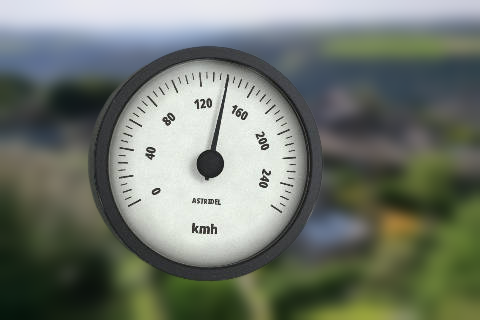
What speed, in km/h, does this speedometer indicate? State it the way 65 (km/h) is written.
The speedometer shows 140 (km/h)
